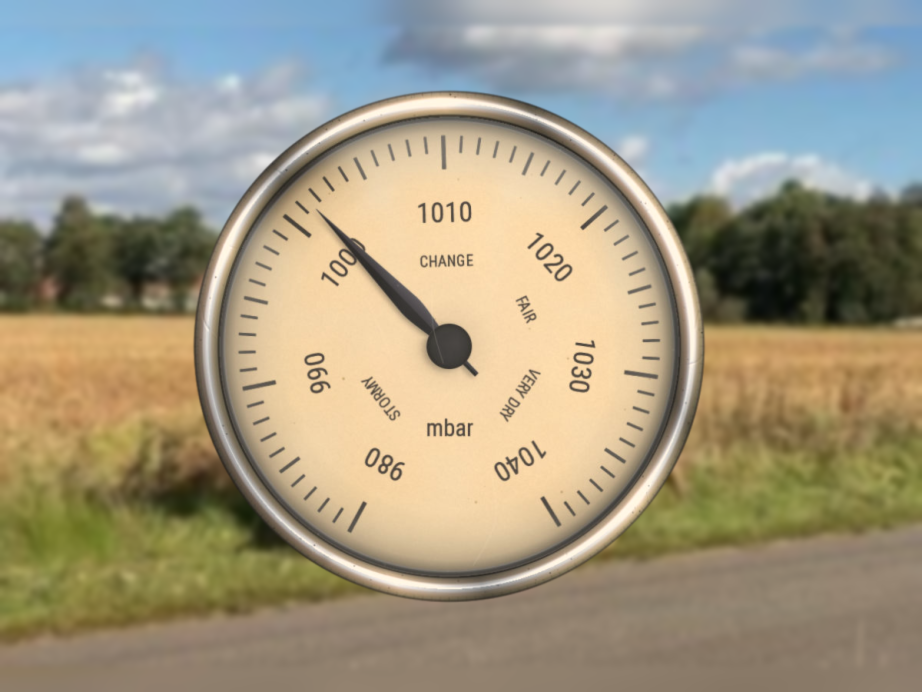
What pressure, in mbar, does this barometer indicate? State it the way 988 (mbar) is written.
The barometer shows 1001.5 (mbar)
